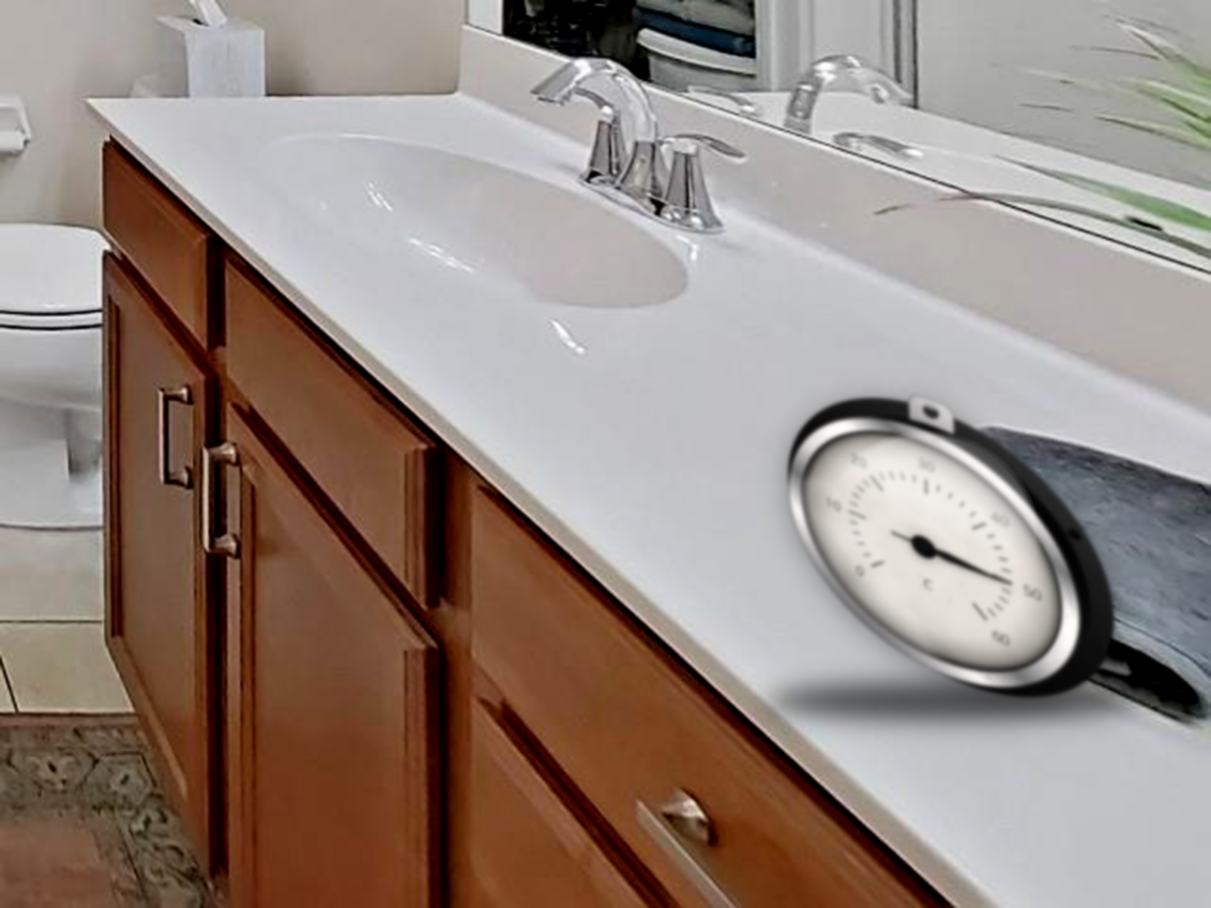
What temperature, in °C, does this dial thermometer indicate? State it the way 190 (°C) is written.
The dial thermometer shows 50 (°C)
